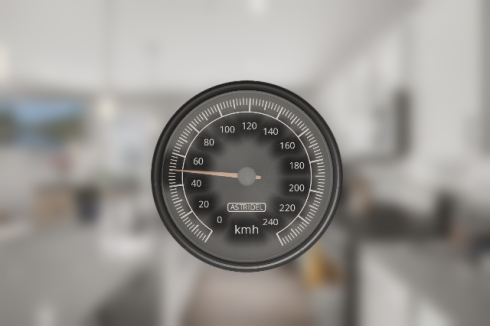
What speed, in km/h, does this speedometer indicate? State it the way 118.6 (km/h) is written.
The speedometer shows 50 (km/h)
